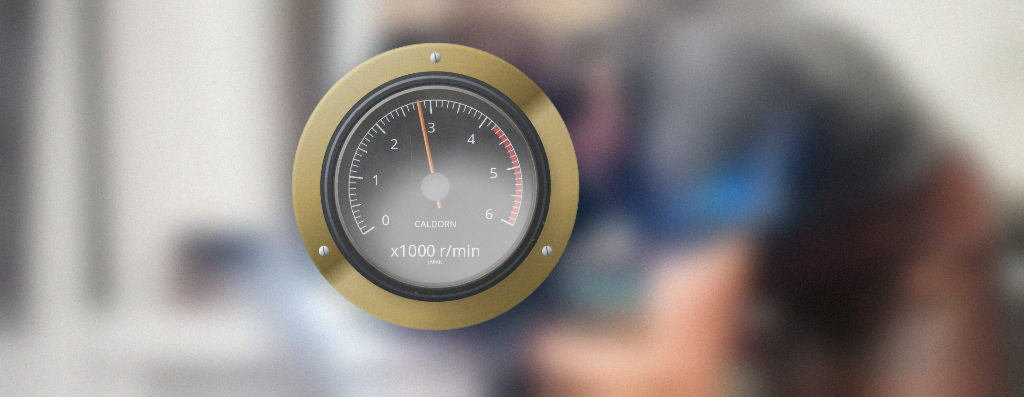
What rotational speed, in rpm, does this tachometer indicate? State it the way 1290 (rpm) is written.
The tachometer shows 2800 (rpm)
